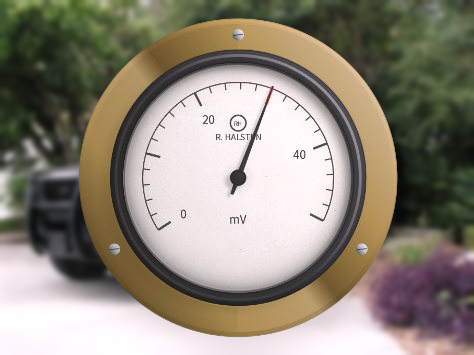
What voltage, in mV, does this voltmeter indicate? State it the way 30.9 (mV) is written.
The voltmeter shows 30 (mV)
